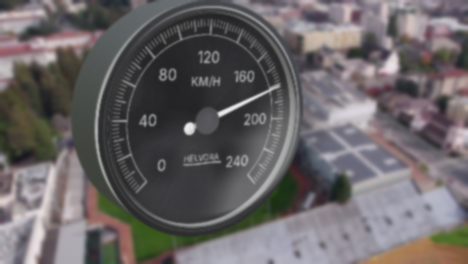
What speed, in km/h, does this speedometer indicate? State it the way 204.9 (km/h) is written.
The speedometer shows 180 (km/h)
